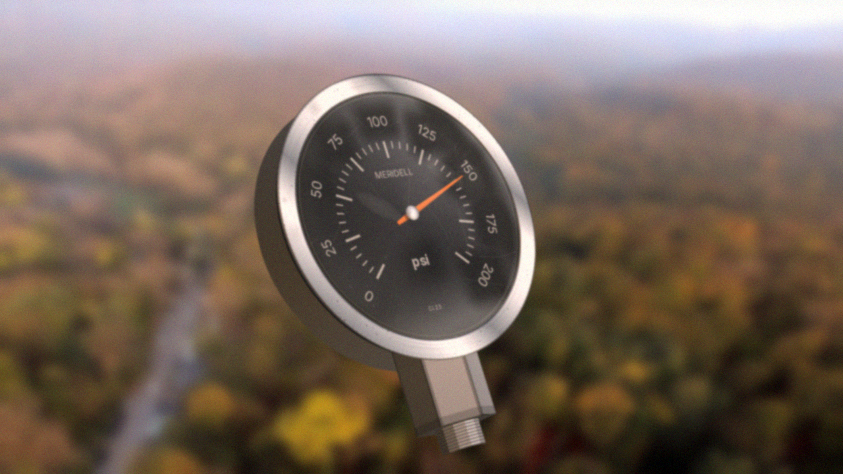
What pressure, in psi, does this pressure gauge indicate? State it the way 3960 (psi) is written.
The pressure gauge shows 150 (psi)
